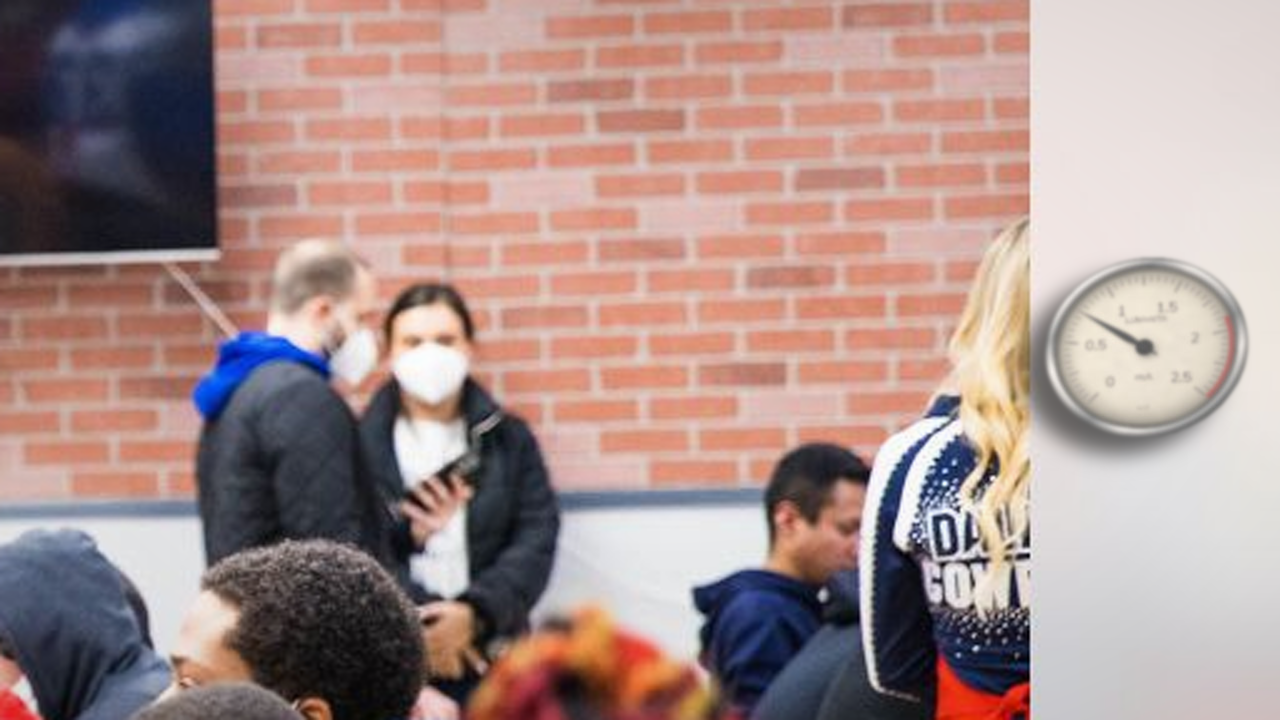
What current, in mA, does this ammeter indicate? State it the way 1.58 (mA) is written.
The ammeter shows 0.75 (mA)
